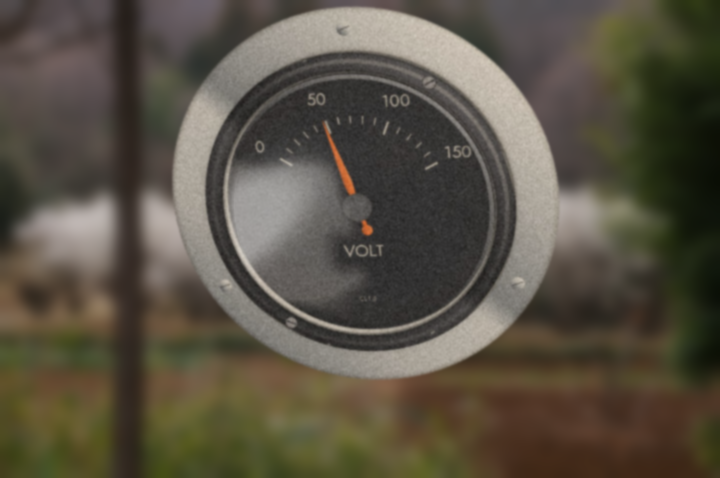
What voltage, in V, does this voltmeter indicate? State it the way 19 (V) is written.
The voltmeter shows 50 (V)
